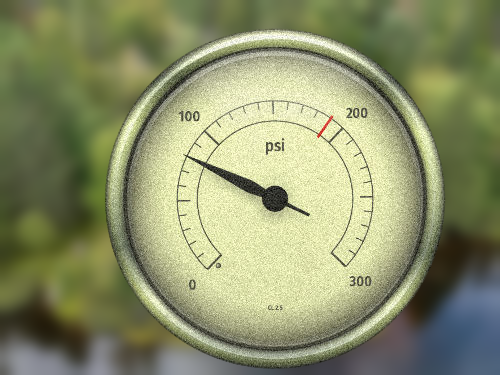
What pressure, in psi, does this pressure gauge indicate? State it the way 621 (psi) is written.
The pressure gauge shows 80 (psi)
